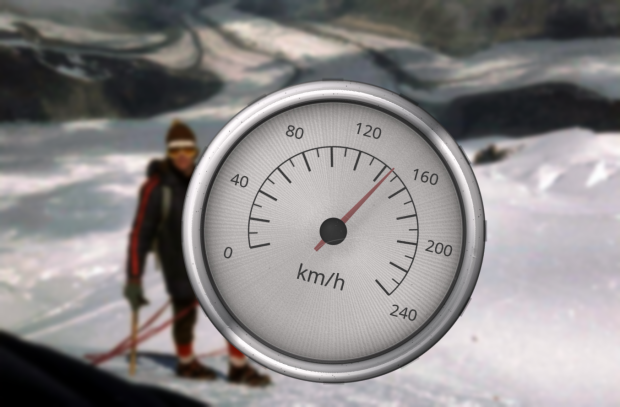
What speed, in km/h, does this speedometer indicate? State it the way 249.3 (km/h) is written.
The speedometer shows 145 (km/h)
